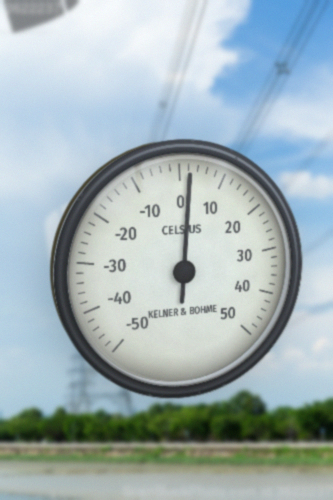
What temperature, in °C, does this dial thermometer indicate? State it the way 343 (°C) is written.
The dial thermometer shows 2 (°C)
